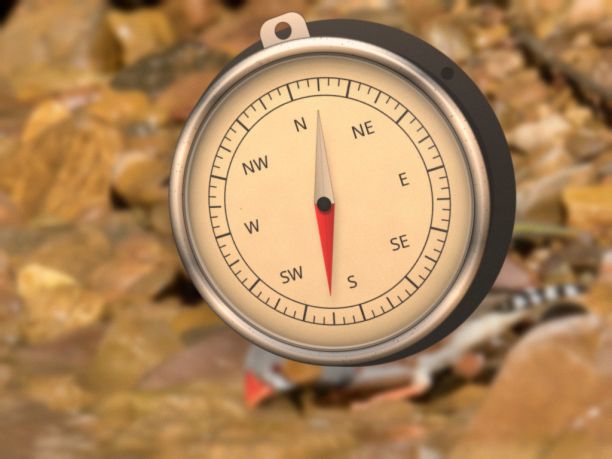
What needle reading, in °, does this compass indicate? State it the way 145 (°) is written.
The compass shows 195 (°)
